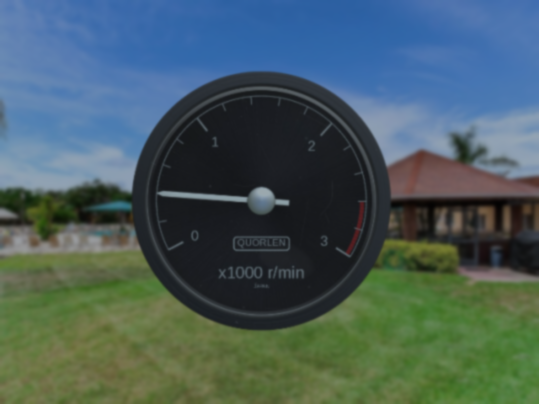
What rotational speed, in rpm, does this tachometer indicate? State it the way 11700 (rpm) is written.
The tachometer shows 400 (rpm)
